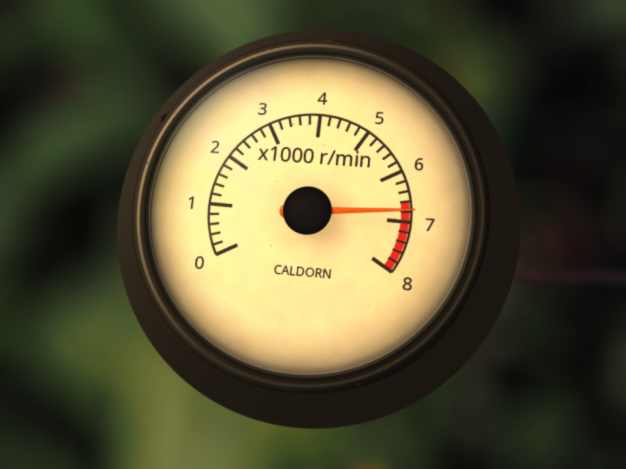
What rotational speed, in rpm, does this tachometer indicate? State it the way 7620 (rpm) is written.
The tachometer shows 6800 (rpm)
